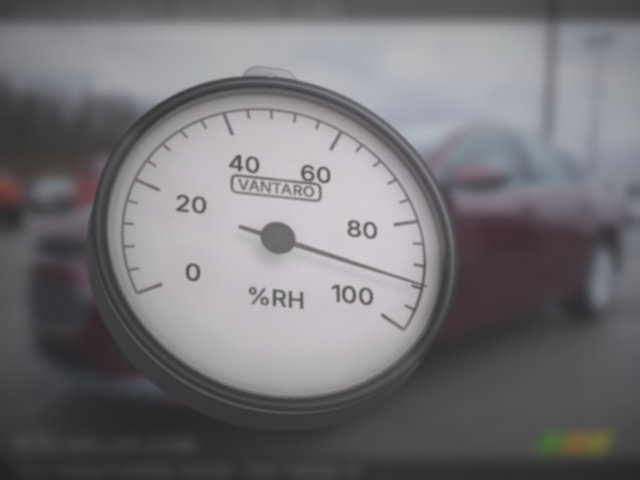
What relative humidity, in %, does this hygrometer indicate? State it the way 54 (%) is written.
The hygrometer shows 92 (%)
